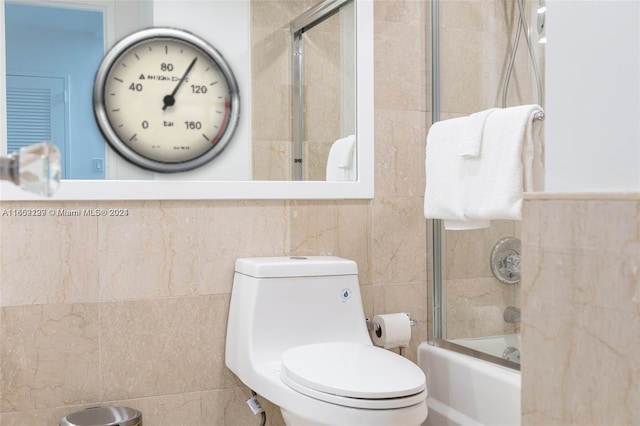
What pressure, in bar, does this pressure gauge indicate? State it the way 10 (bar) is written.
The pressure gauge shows 100 (bar)
